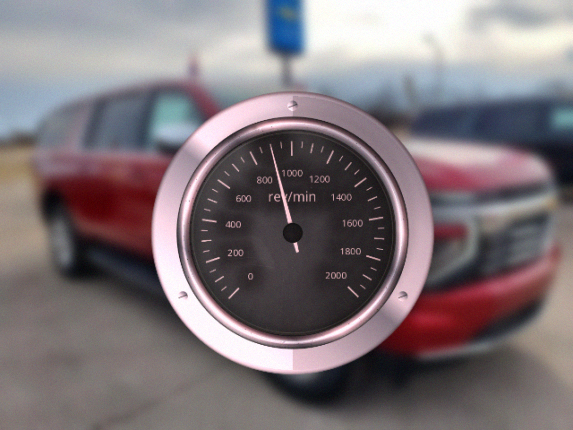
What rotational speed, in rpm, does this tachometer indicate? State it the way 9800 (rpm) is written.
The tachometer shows 900 (rpm)
